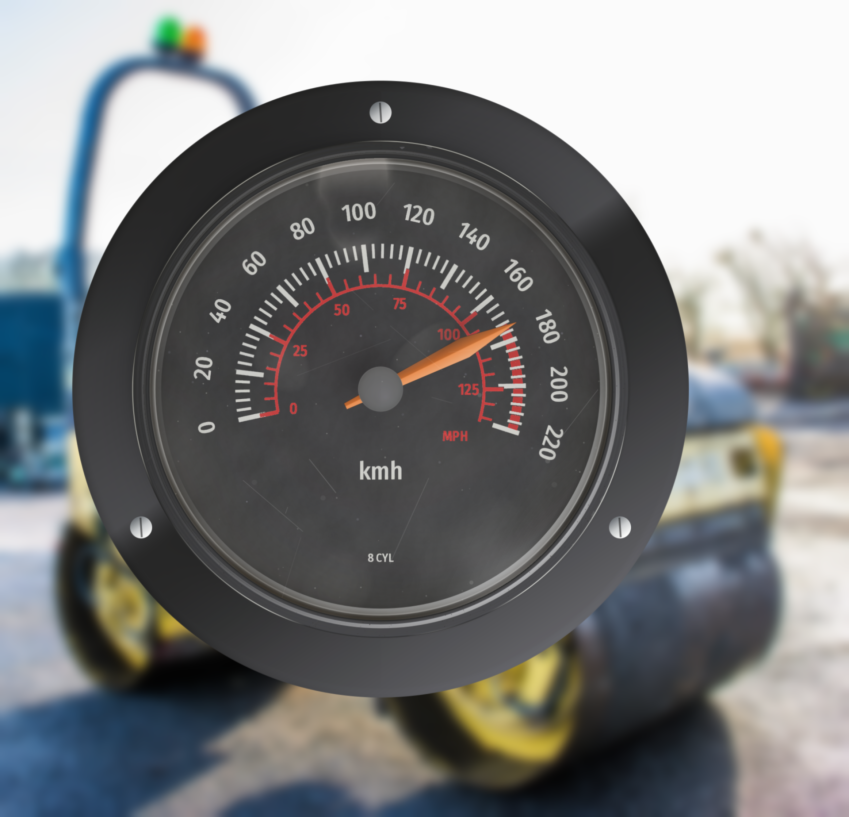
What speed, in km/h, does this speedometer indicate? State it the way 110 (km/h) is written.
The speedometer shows 174 (km/h)
